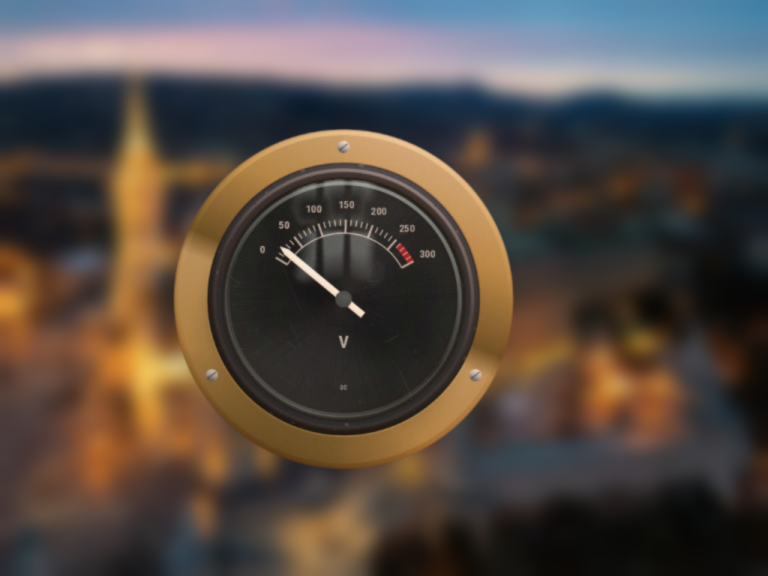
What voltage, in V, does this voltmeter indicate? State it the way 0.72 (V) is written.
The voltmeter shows 20 (V)
